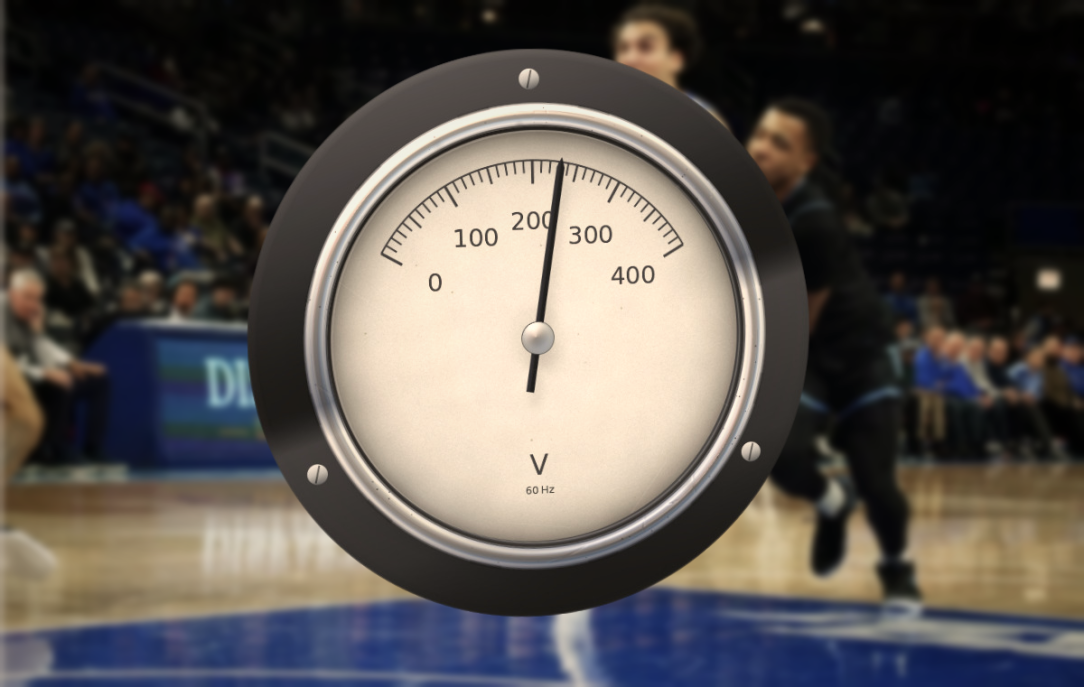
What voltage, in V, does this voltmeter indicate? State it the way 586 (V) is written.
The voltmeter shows 230 (V)
